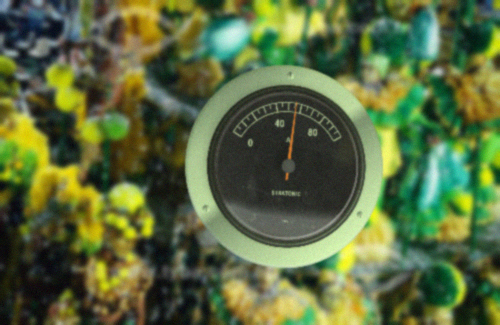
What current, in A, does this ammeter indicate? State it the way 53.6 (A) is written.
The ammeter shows 55 (A)
